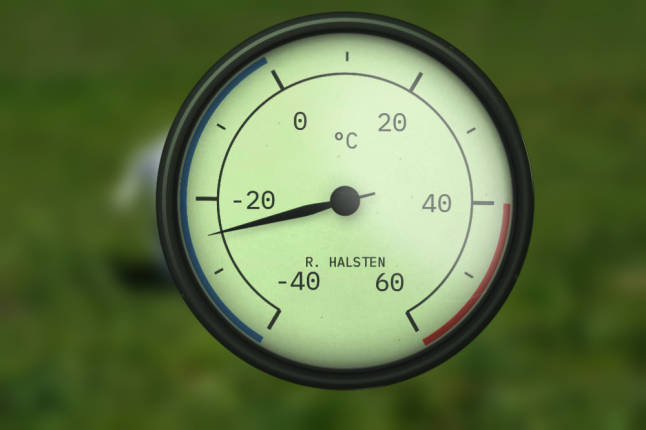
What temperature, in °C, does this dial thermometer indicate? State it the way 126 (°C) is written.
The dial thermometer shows -25 (°C)
